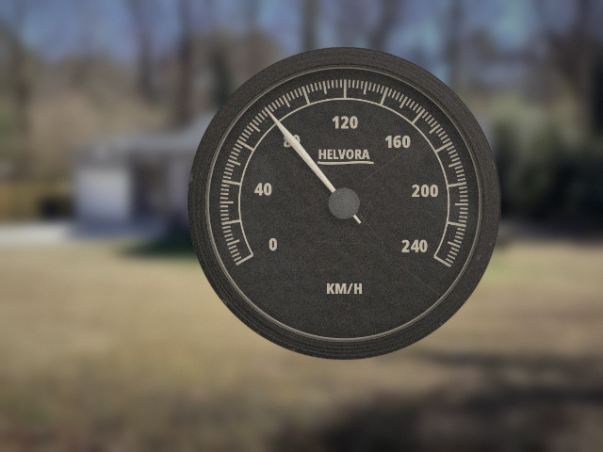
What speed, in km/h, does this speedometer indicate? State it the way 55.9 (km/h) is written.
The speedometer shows 80 (km/h)
